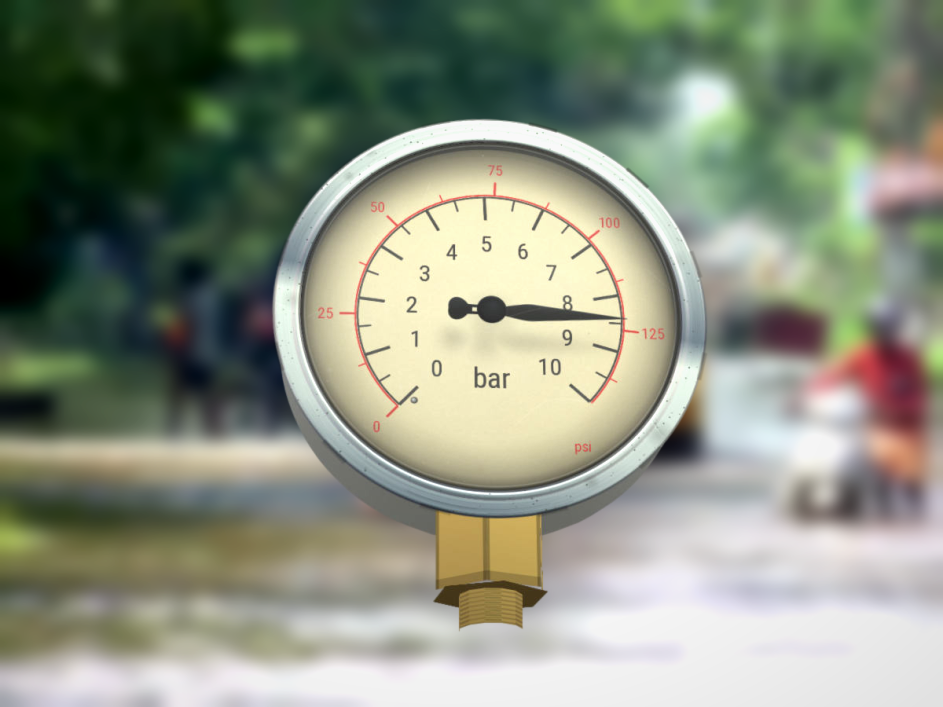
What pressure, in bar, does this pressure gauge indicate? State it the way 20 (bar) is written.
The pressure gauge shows 8.5 (bar)
